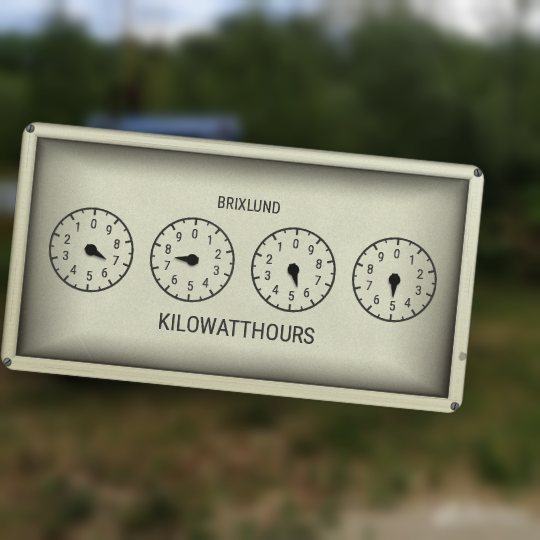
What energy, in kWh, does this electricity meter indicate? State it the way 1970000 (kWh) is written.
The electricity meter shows 6755 (kWh)
